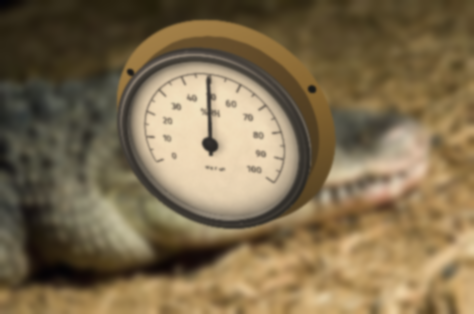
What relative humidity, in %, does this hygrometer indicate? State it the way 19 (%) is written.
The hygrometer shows 50 (%)
